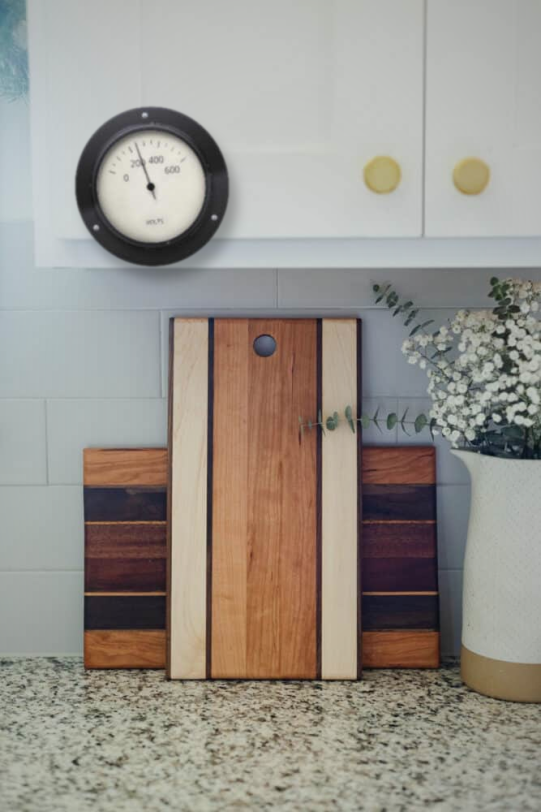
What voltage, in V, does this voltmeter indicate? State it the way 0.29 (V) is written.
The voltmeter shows 250 (V)
